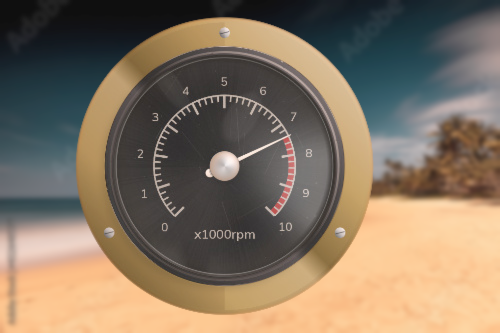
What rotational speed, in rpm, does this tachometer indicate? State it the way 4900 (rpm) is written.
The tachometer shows 7400 (rpm)
